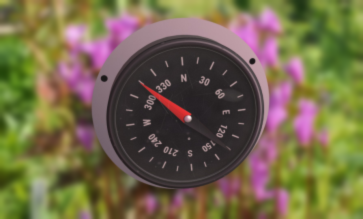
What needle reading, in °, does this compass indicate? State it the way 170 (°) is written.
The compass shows 315 (°)
